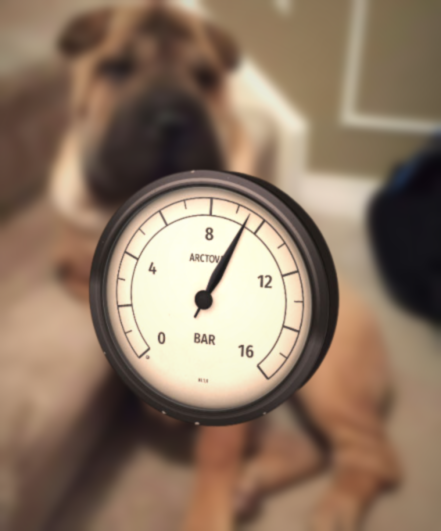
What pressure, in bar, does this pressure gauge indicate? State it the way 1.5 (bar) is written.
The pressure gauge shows 9.5 (bar)
